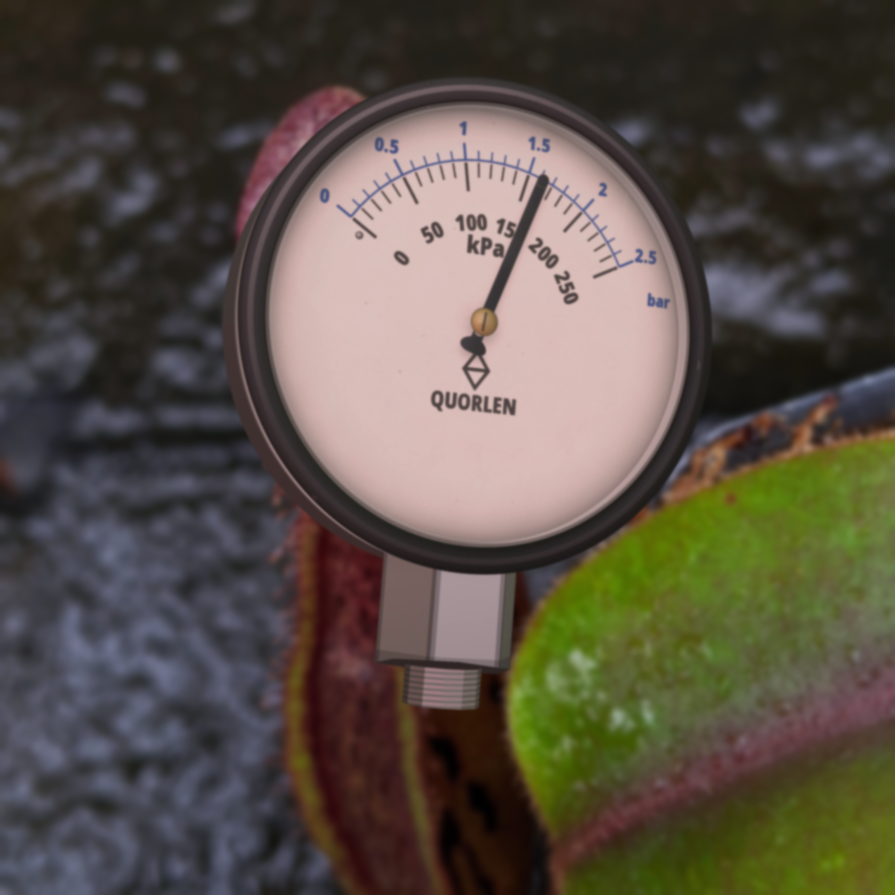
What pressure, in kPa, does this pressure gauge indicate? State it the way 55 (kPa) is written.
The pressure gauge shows 160 (kPa)
